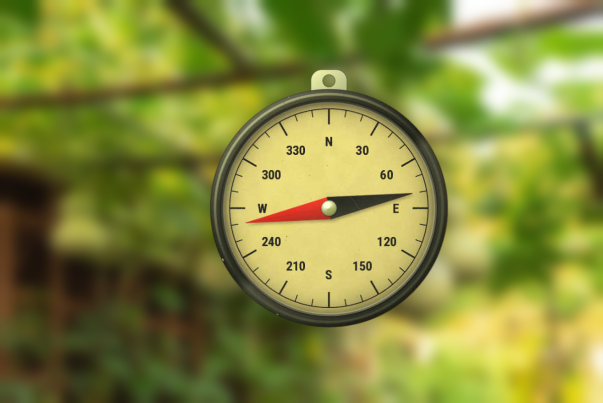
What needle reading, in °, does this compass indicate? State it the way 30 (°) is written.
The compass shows 260 (°)
